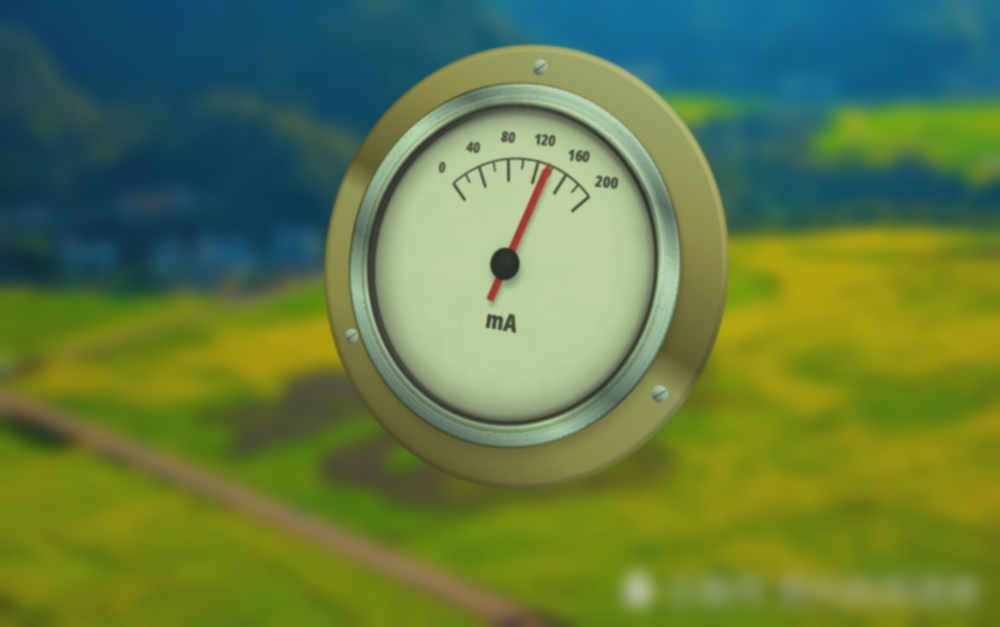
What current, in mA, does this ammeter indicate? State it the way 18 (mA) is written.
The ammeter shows 140 (mA)
